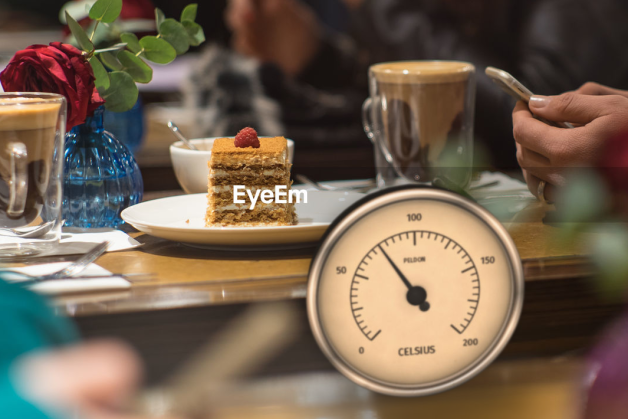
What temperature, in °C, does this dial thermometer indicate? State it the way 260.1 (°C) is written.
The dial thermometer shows 75 (°C)
